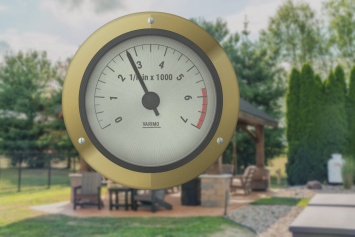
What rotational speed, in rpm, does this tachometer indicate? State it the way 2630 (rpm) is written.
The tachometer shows 2750 (rpm)
